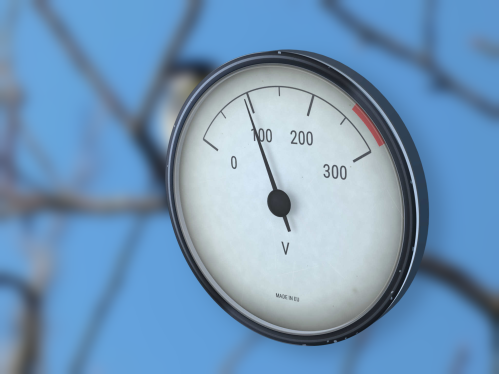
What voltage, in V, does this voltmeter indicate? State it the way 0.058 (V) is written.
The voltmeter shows 100 (V)
